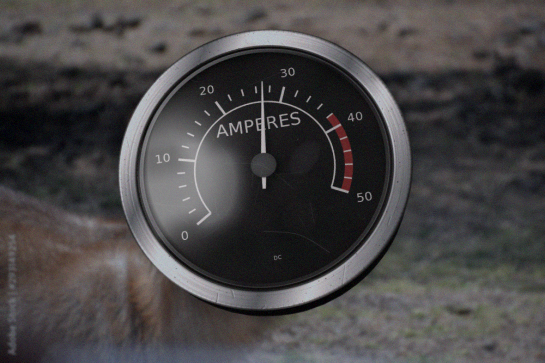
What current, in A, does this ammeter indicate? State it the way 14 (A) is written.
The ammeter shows 27 (A)
